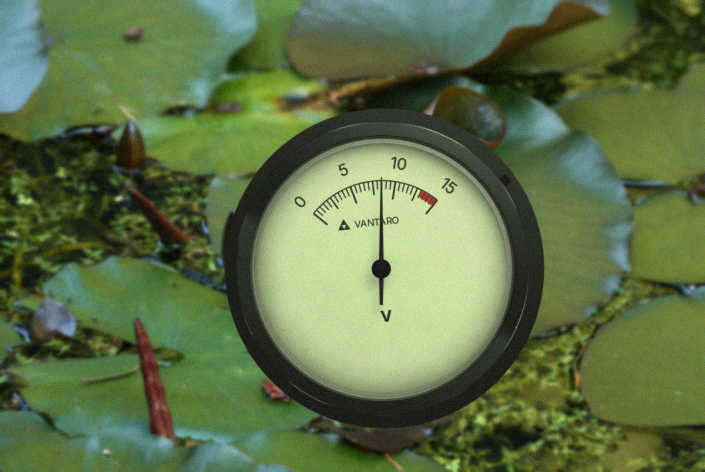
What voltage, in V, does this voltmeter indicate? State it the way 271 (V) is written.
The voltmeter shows 8.5 (V)
